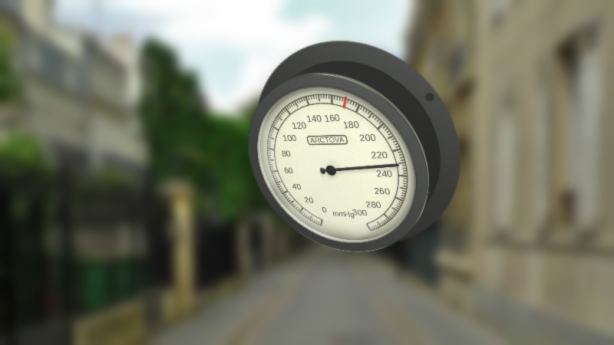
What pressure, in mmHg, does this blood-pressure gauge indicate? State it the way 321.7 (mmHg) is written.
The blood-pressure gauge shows 230 (mmHg)
